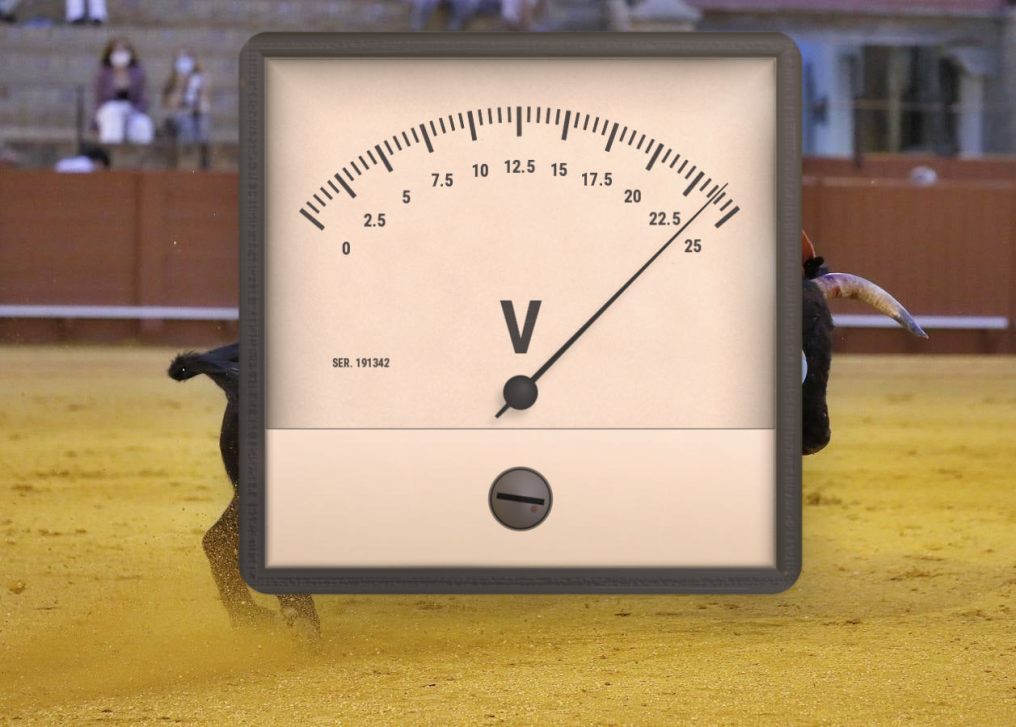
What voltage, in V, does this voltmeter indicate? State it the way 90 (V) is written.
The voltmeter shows 23.75 (V)
